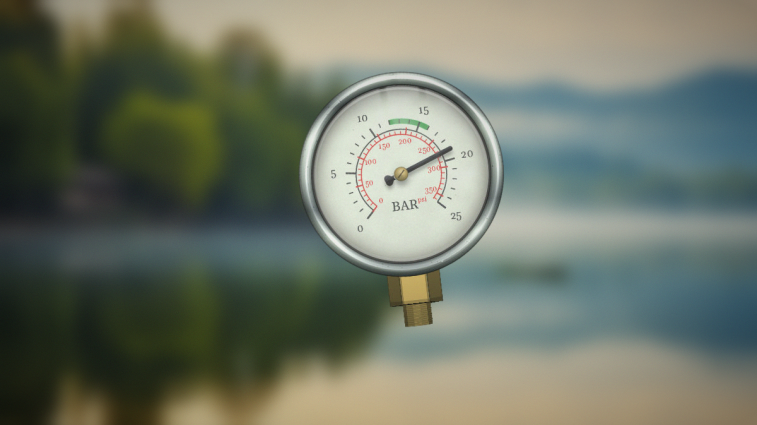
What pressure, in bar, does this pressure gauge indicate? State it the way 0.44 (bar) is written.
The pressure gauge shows 19 (bar)
